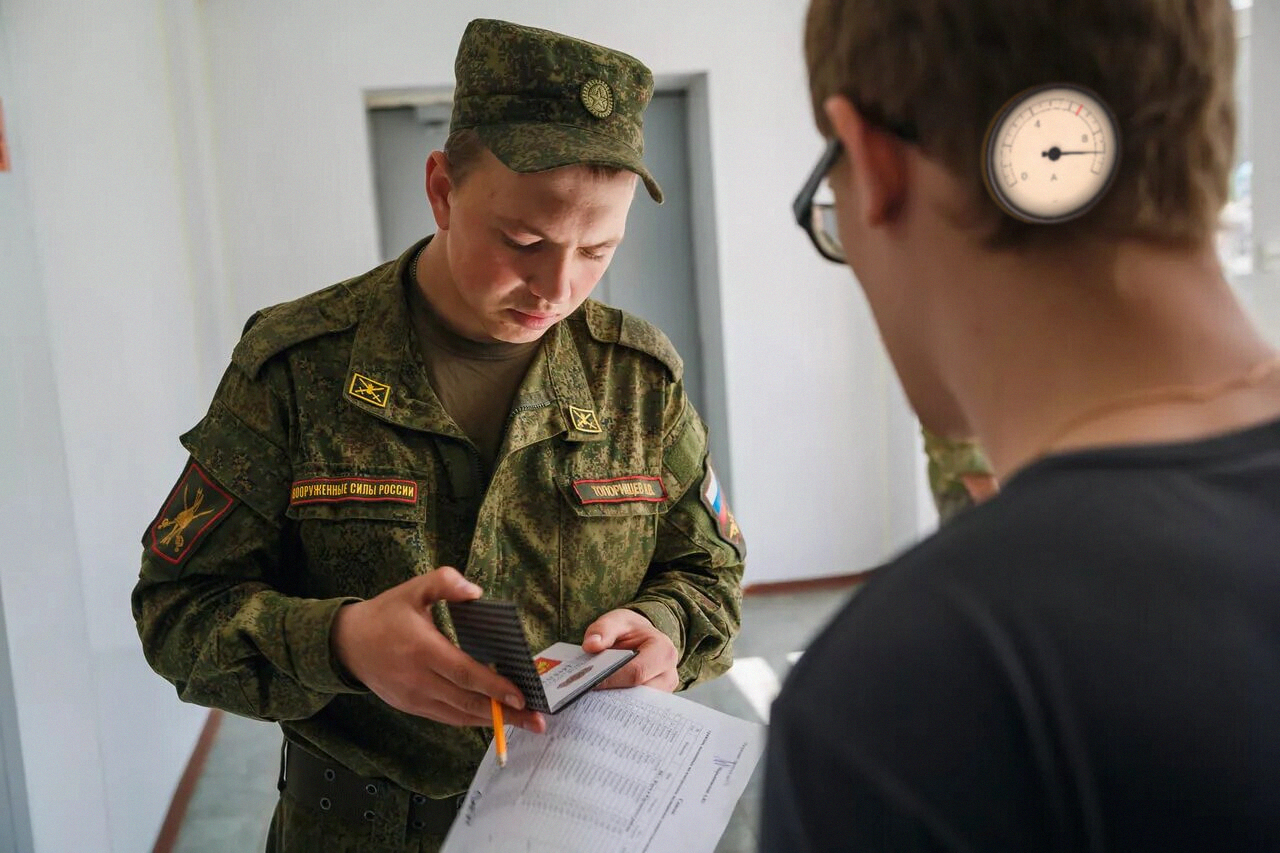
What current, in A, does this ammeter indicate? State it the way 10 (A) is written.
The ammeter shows 9 (A)
